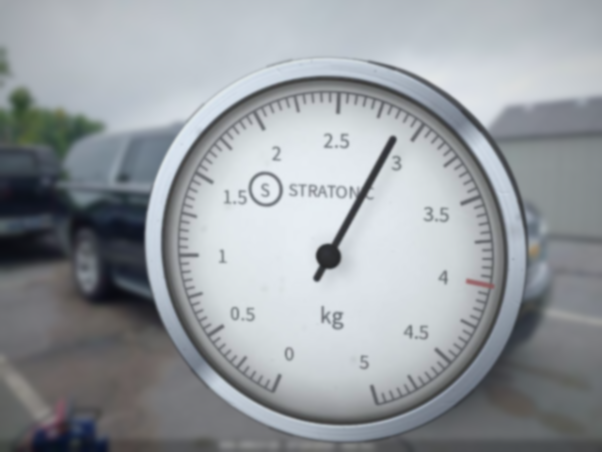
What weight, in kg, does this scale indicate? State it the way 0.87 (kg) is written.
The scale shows 2.9 (kg)
